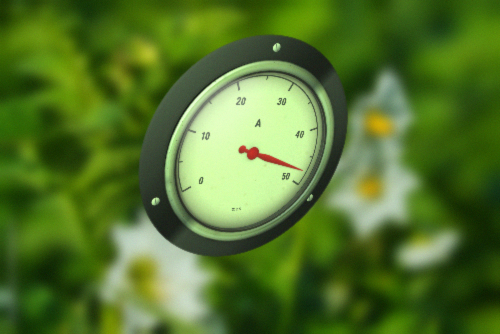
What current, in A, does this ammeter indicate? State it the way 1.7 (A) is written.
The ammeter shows 47.5 (A)
